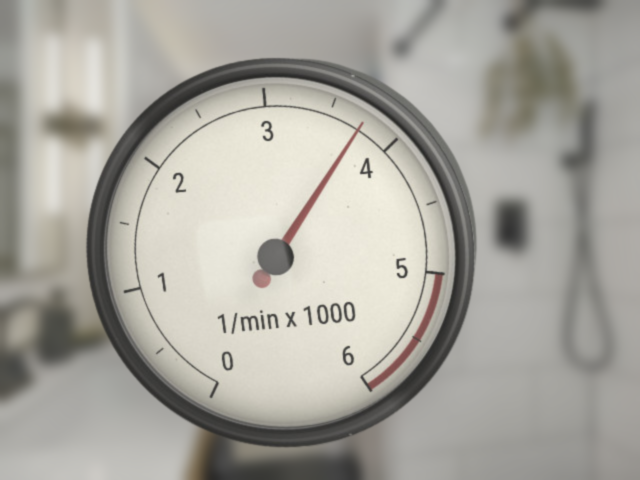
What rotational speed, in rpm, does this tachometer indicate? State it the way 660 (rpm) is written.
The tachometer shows 3750 (rpm)
